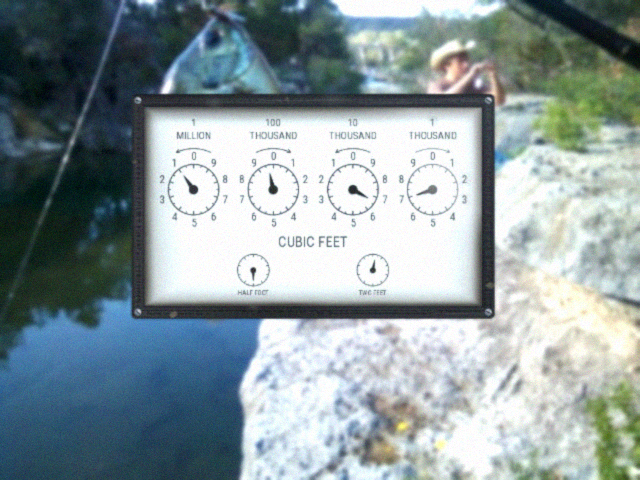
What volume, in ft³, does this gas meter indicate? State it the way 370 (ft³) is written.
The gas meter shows 96700 (ft³)
